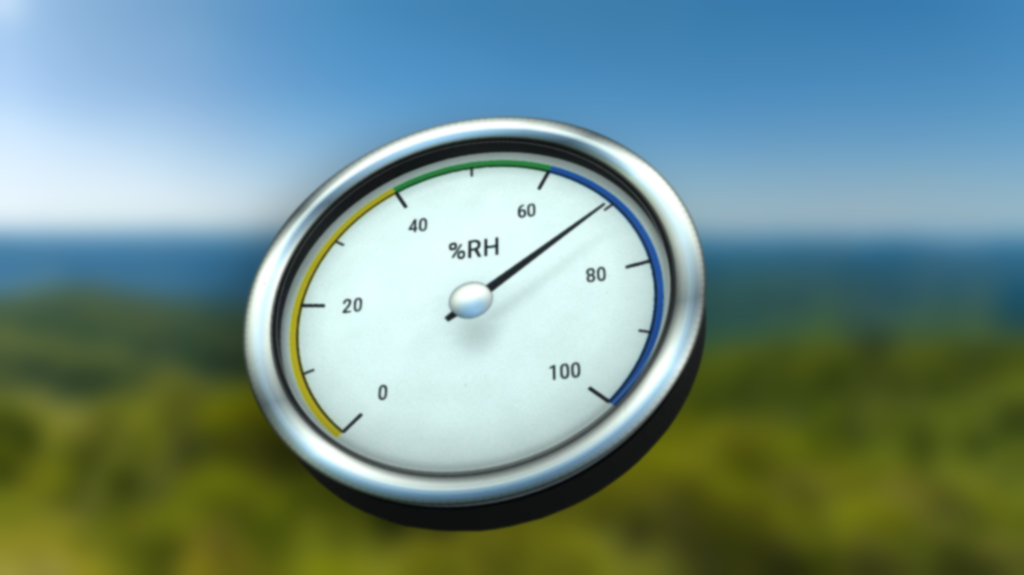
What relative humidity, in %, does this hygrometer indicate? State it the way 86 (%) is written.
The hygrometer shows 70 (%)
